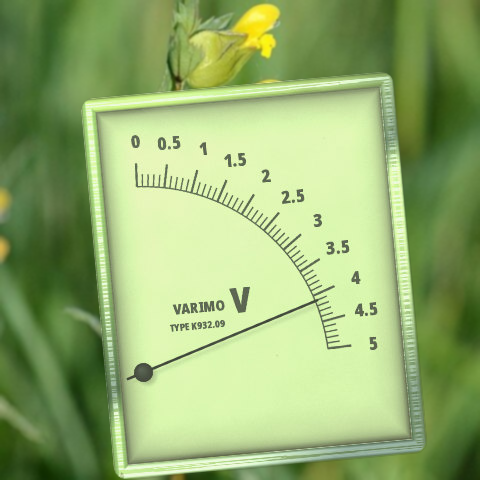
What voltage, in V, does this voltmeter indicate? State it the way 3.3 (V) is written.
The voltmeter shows 4.1 (V)
